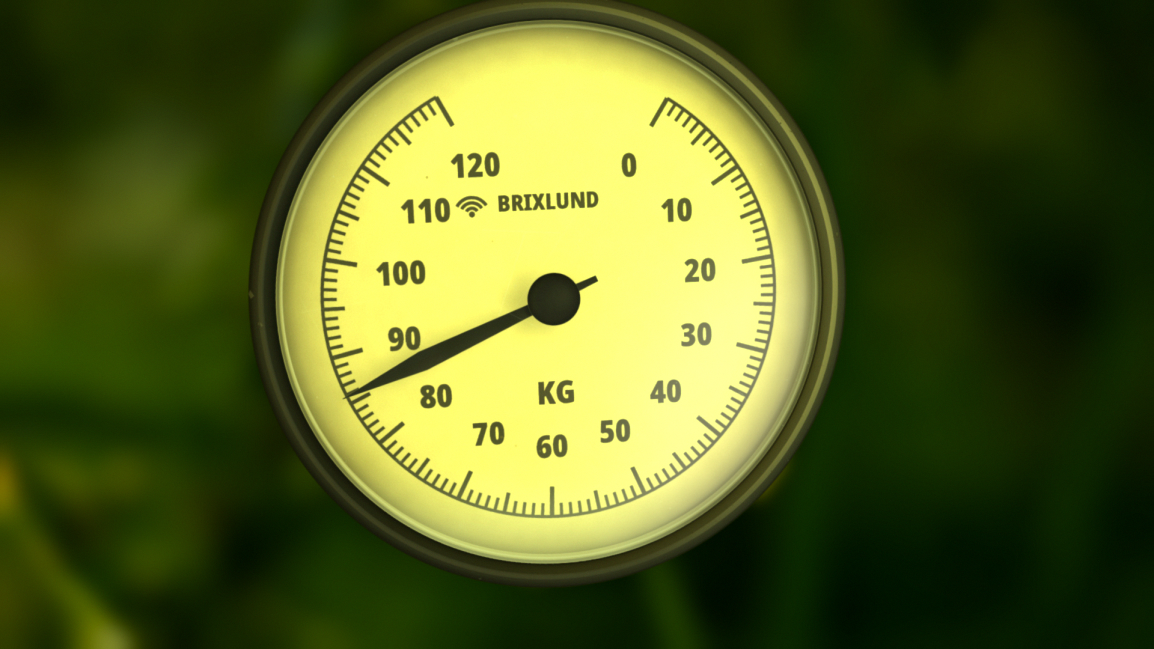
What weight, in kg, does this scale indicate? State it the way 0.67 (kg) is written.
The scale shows 86 (kg)
